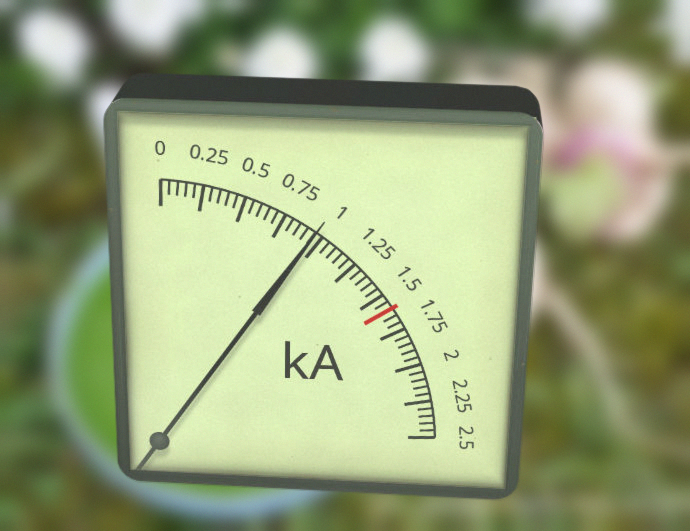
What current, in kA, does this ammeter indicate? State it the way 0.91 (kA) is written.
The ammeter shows 0.95 (kA)
